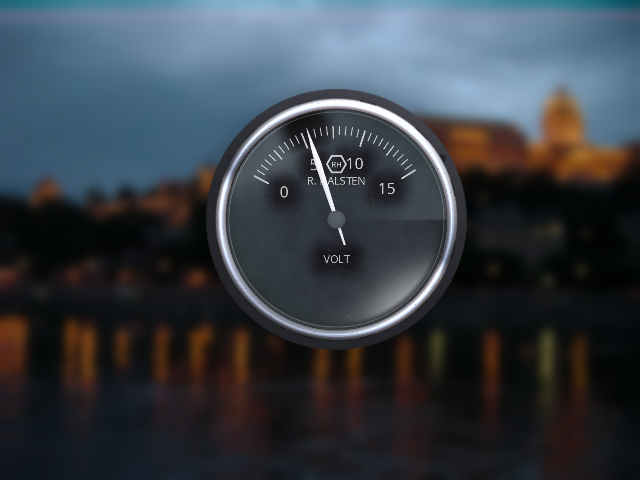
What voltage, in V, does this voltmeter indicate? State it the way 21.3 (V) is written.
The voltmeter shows 5.5 (V)
